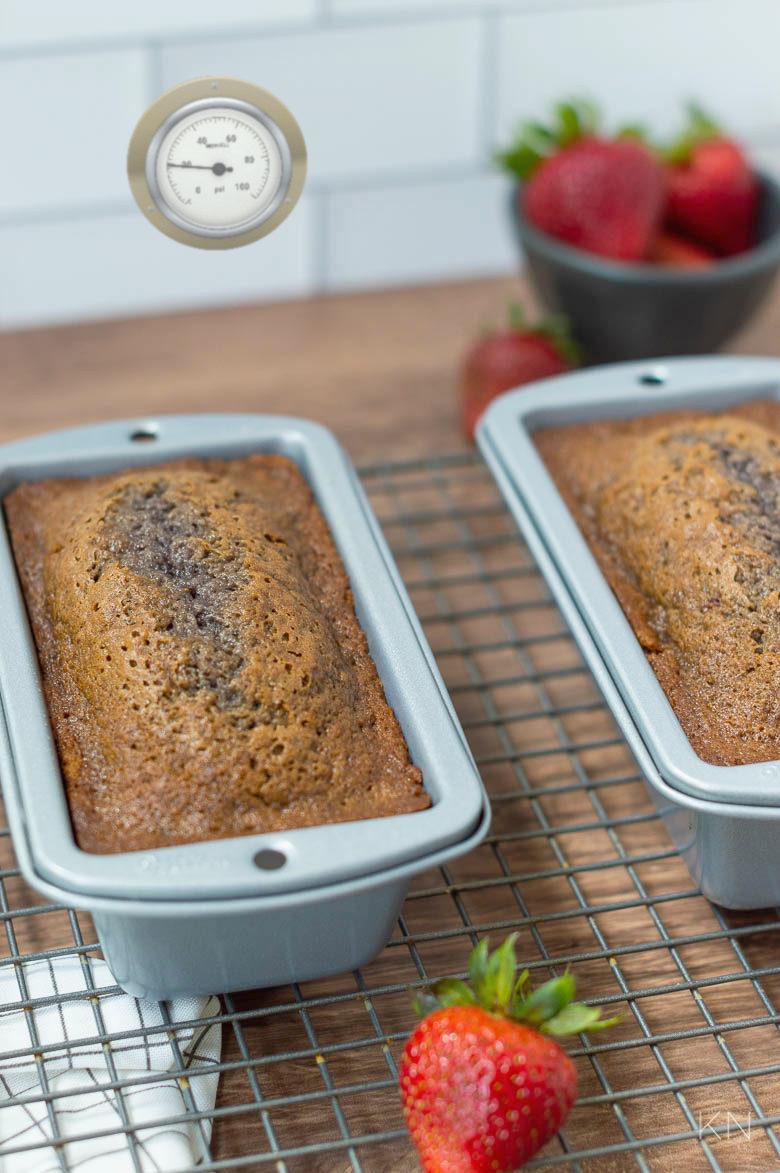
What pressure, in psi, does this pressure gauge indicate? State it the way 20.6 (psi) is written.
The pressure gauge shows 20 (psi)
